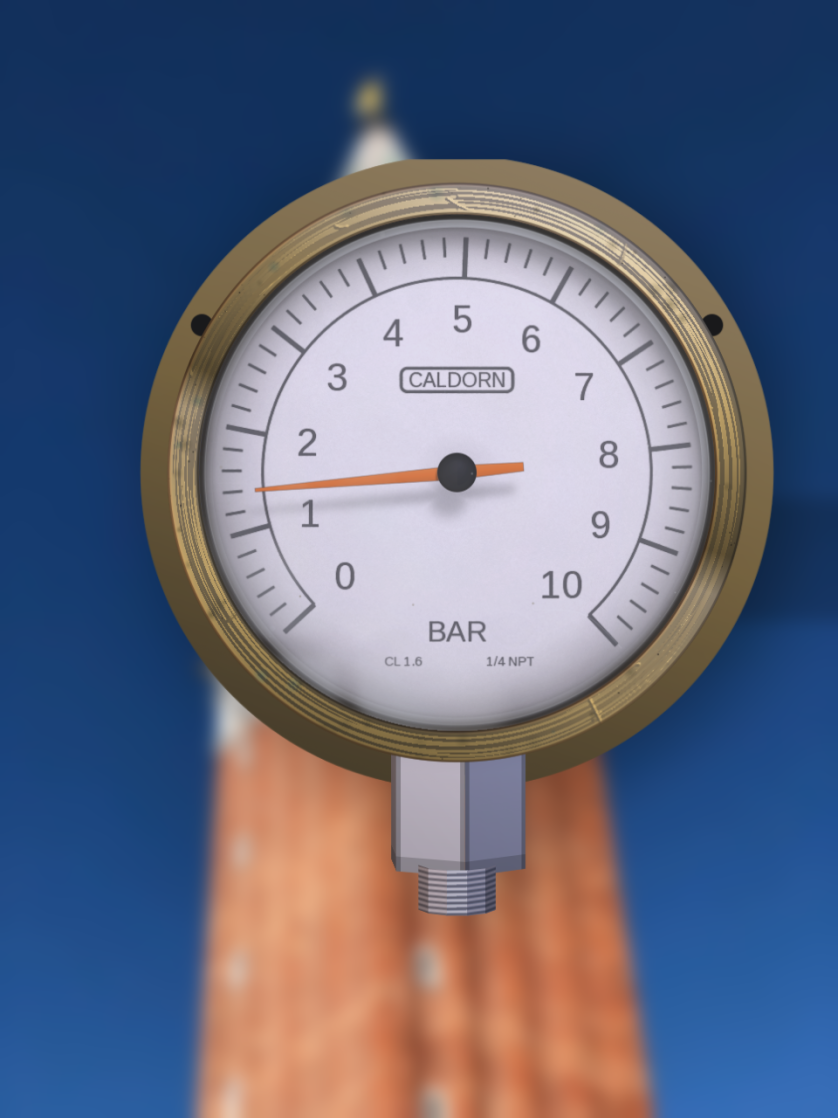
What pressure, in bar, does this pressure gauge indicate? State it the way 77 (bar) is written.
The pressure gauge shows 1.4 (bar)
